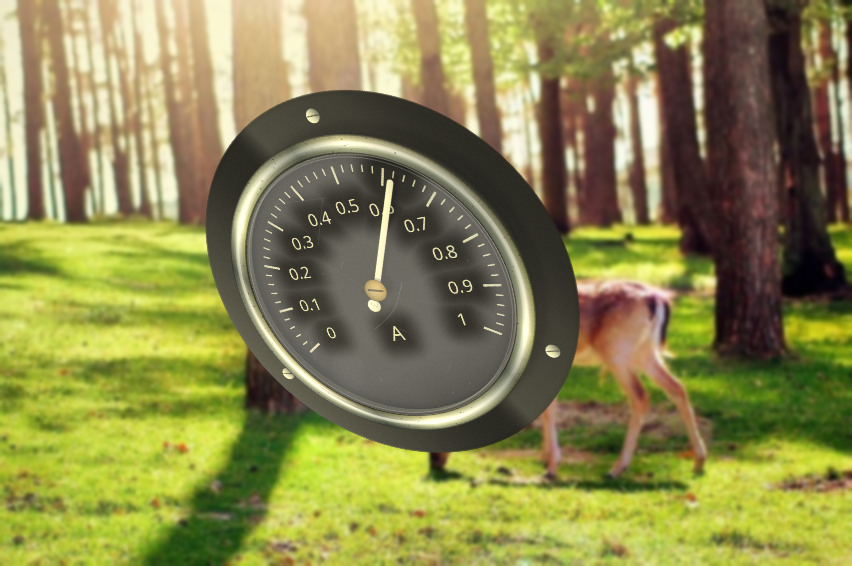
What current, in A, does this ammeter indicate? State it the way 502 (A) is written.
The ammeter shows 0.62 (A)
